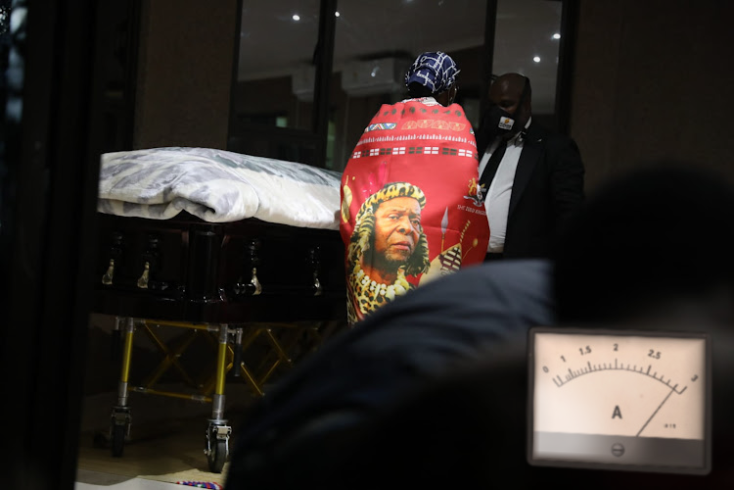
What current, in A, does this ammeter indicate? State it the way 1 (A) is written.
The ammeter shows 2.9 (A)
